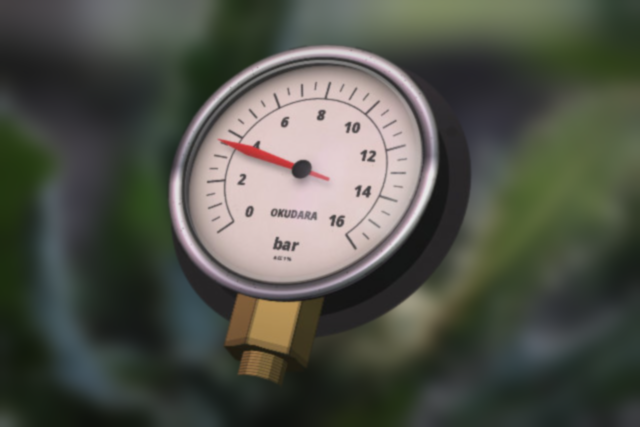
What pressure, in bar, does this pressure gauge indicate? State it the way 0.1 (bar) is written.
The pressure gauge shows 3.5 (bar)
